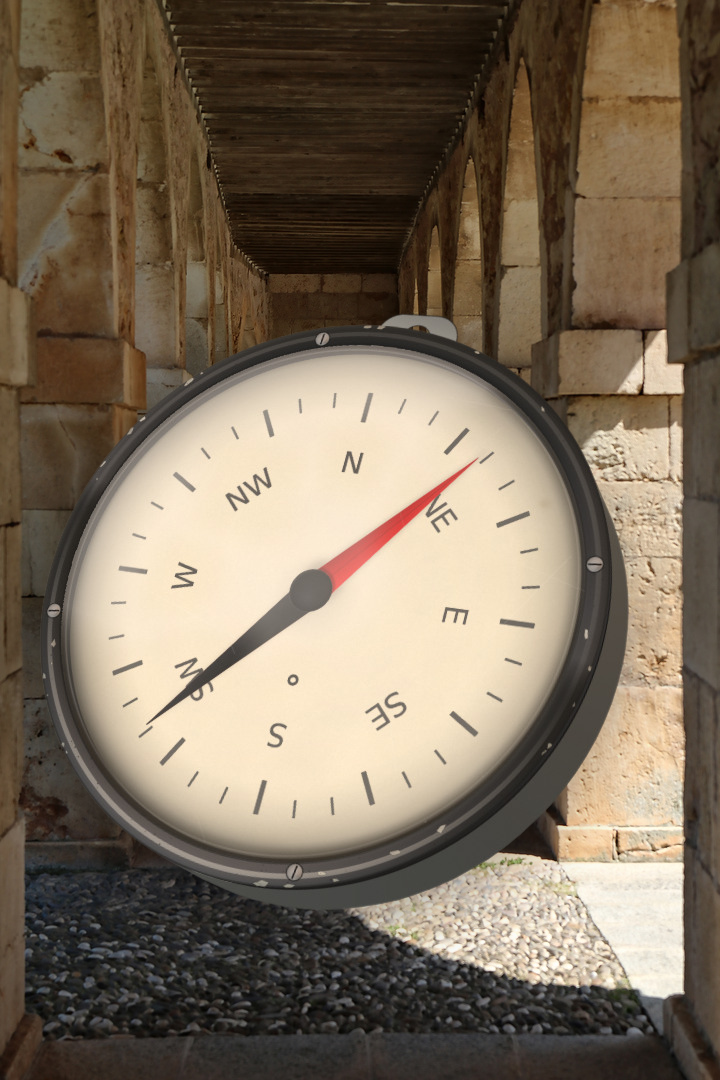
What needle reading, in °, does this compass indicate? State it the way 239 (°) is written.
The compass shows 40 (°)
